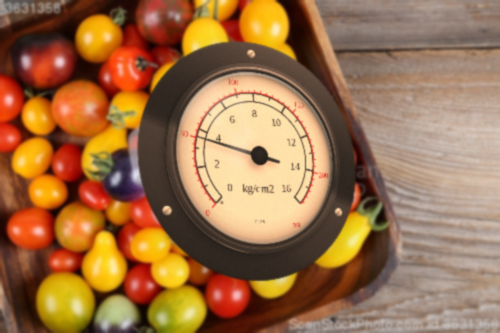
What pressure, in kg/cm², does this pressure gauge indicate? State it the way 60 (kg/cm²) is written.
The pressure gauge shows 3.5 (kg/cm²)
